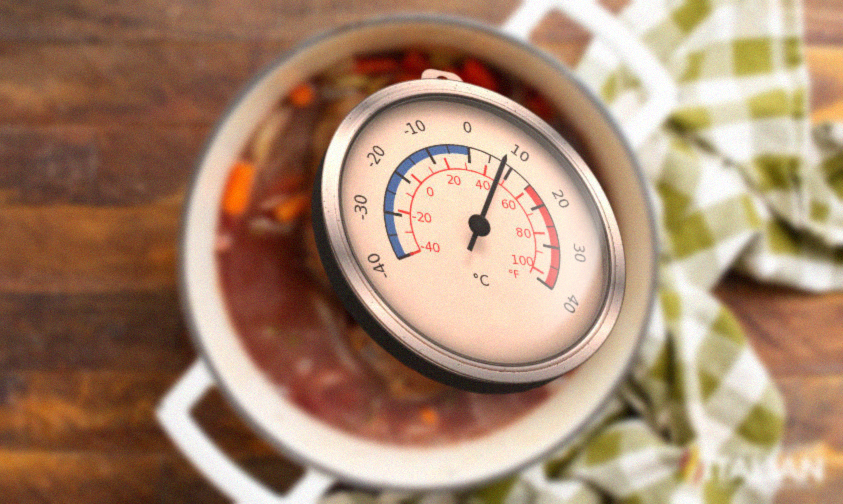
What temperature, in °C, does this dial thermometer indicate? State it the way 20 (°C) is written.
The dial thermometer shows 7.5 (°C)
